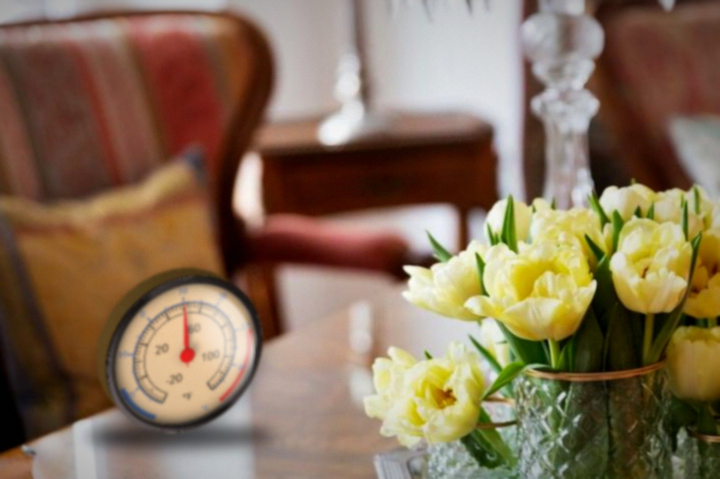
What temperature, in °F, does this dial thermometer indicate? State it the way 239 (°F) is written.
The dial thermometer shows 50 (°F)
